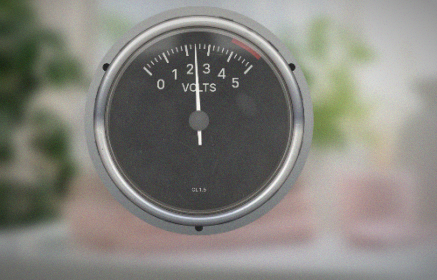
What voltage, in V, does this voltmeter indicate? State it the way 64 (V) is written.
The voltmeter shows 2.4 (V)
